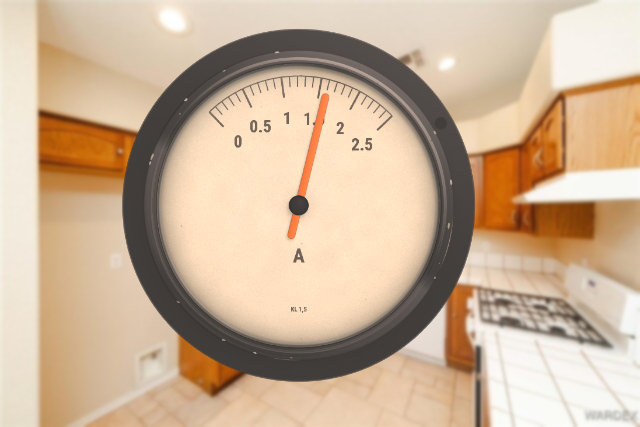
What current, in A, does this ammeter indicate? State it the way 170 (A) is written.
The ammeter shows 1.6 (A)
